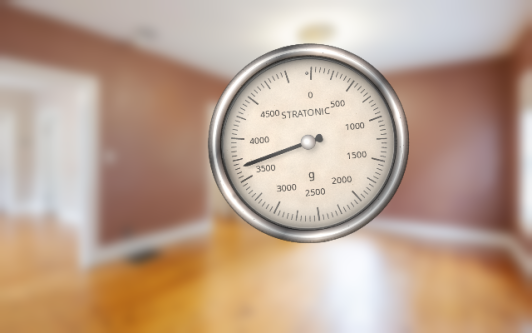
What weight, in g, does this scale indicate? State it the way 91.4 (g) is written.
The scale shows 3650 (g)
